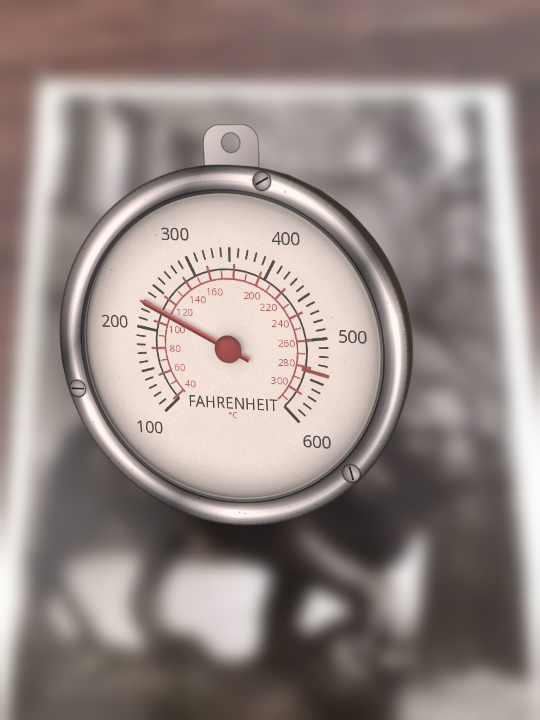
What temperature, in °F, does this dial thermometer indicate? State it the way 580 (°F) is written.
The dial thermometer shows 230 (°F)
